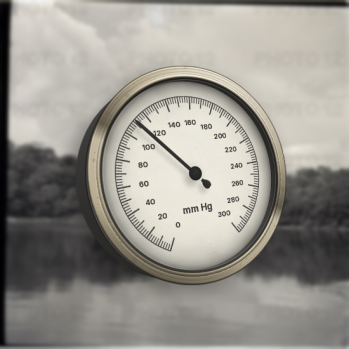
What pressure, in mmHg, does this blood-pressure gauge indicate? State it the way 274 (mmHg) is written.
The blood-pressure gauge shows 110 (mmHg)
